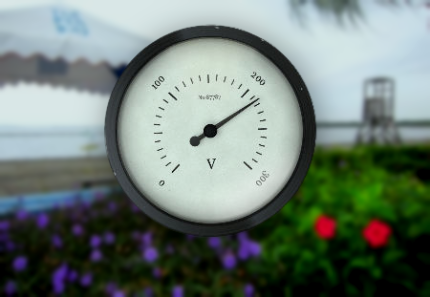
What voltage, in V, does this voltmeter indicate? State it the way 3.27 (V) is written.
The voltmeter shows 215 (V)
